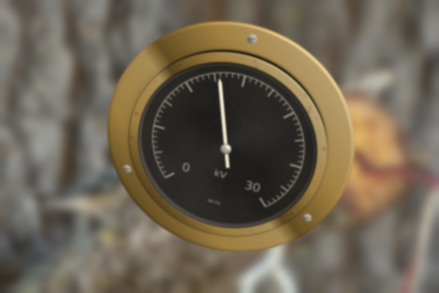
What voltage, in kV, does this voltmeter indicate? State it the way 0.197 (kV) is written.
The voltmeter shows 13 (kV)
